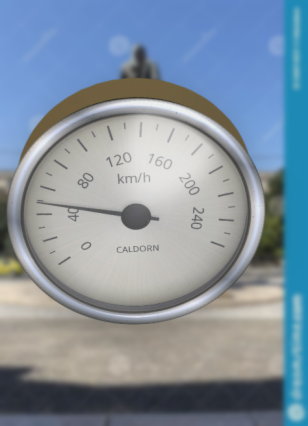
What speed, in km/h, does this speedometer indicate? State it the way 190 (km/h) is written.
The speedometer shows 50 (km/h)
